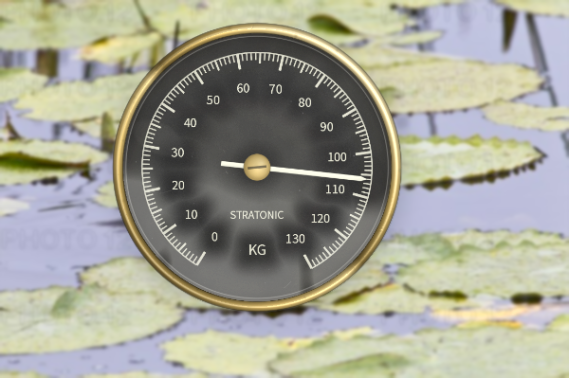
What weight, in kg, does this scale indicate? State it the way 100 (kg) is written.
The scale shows 106 (kg)
